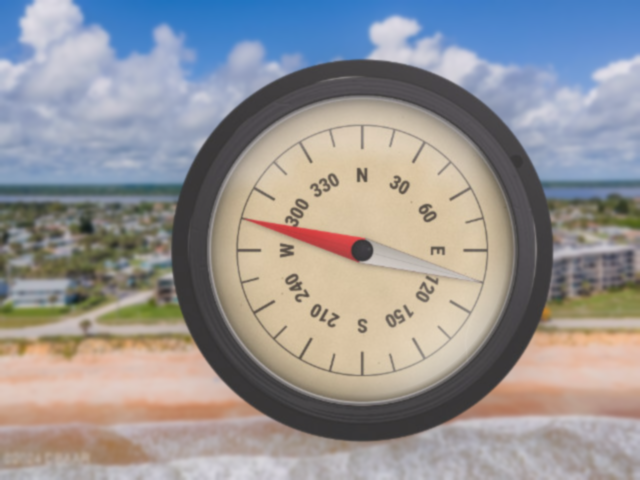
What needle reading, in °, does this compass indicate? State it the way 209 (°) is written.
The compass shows 285 (°)
